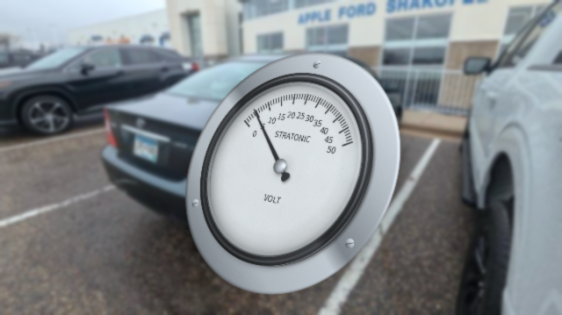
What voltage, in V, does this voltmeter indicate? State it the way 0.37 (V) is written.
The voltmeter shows 5 (V)
